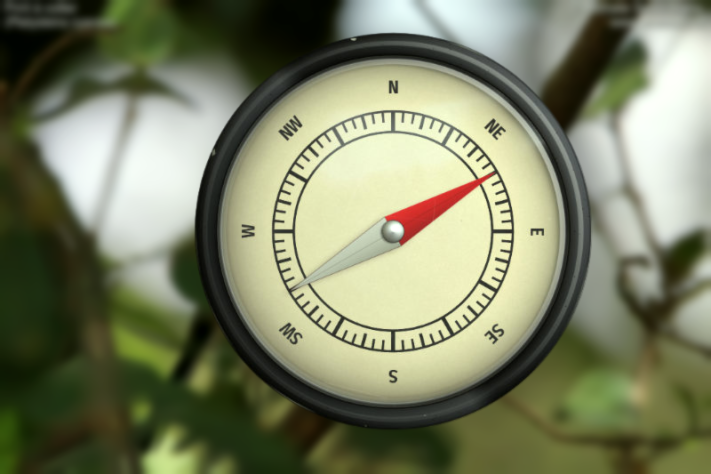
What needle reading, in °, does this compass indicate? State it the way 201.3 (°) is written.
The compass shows 60 (°)
